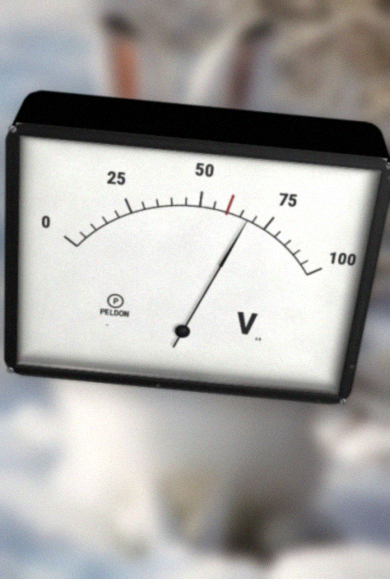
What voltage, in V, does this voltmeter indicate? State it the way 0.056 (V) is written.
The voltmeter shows 67.5 (V)
